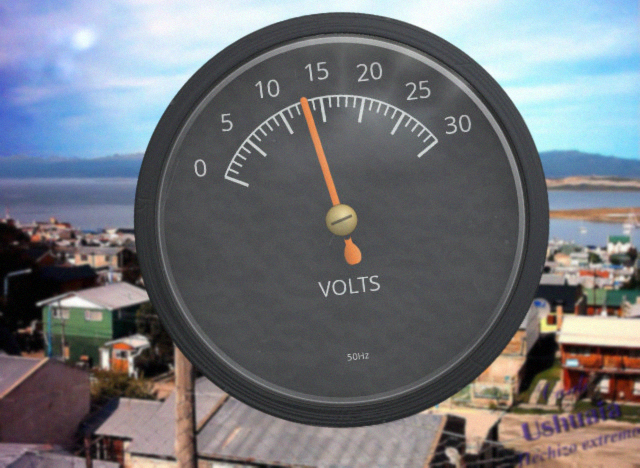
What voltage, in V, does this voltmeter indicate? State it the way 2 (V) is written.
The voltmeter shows 13 (V)
